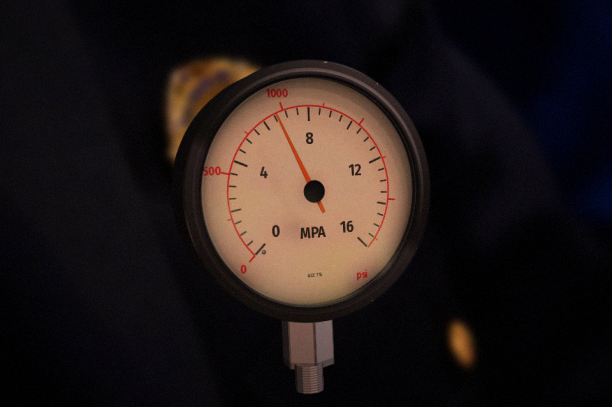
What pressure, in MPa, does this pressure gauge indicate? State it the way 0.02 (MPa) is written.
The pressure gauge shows 6.5 (MPa)
